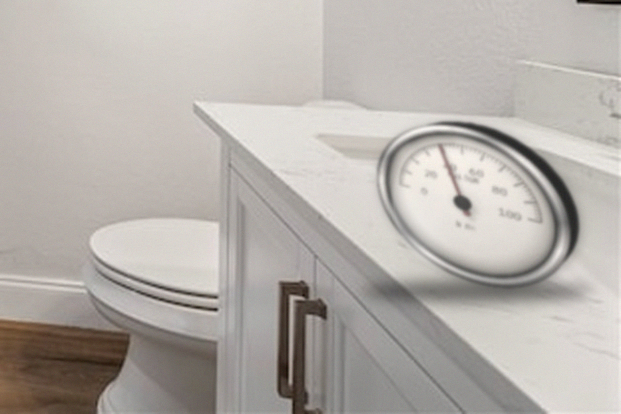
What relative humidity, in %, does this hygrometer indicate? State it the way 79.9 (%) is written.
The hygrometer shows 40 (%)
